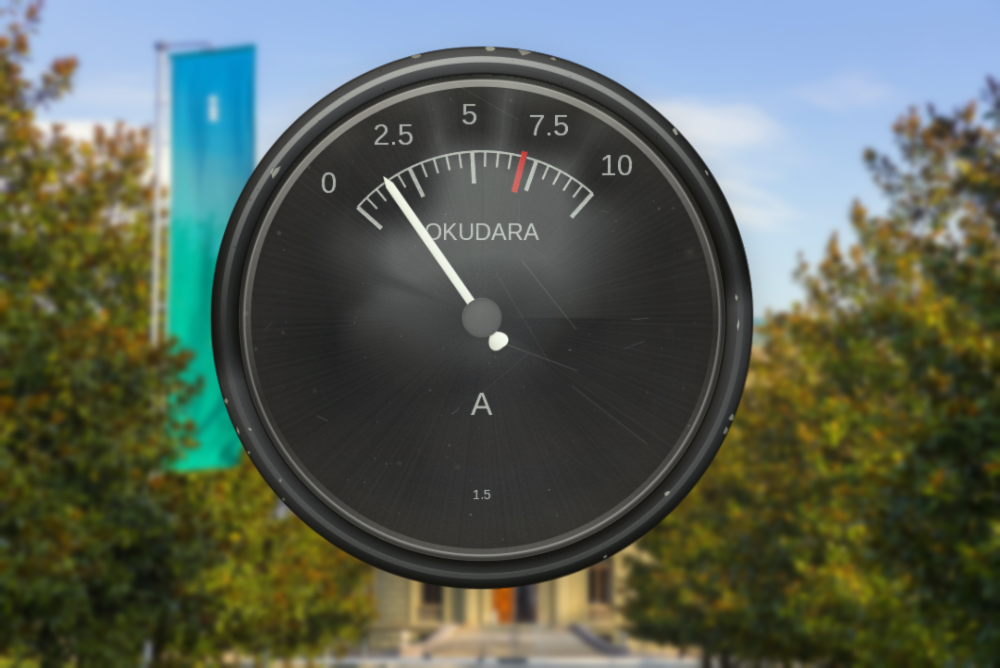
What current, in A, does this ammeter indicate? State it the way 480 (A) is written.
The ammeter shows 1.5 (A)
